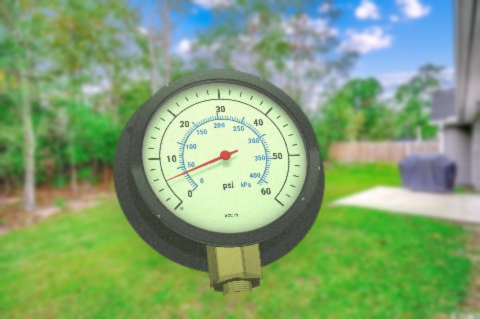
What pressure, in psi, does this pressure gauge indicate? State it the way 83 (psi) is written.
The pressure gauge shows 5 (psi)
